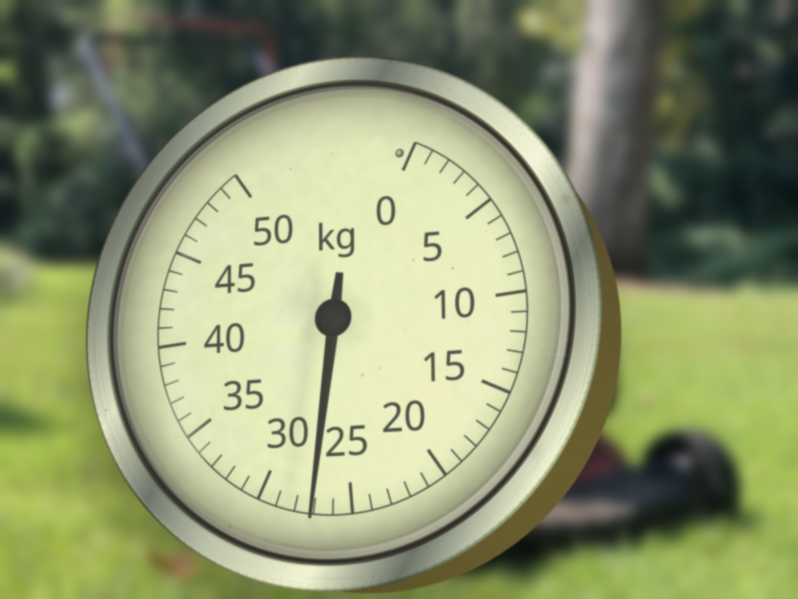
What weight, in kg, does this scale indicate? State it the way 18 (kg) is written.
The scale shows 27 (kg)
